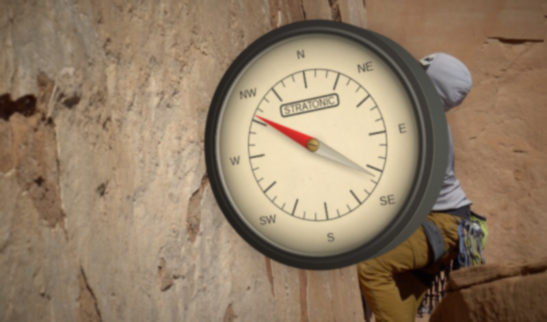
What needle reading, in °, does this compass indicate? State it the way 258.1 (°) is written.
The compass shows 305 (°)
